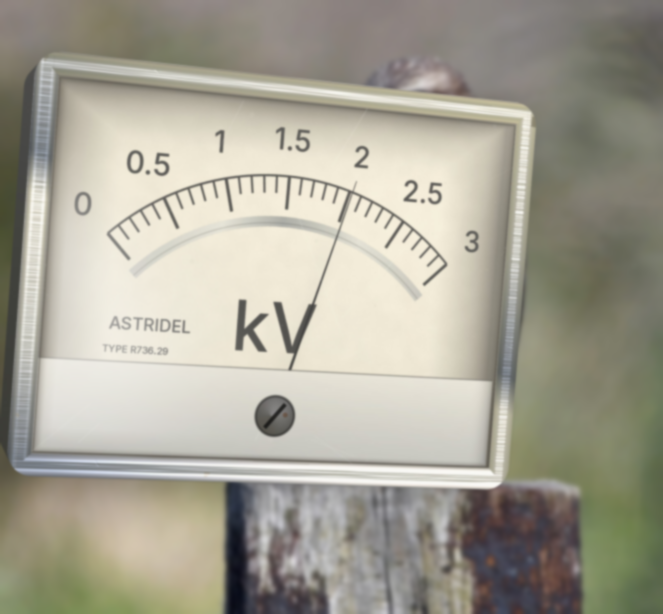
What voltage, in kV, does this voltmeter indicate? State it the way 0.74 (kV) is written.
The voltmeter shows 2 (kV)
